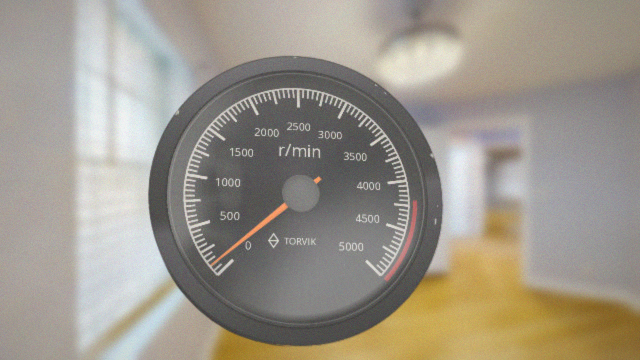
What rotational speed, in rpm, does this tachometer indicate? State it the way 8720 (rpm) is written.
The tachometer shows 100 (rpm)
